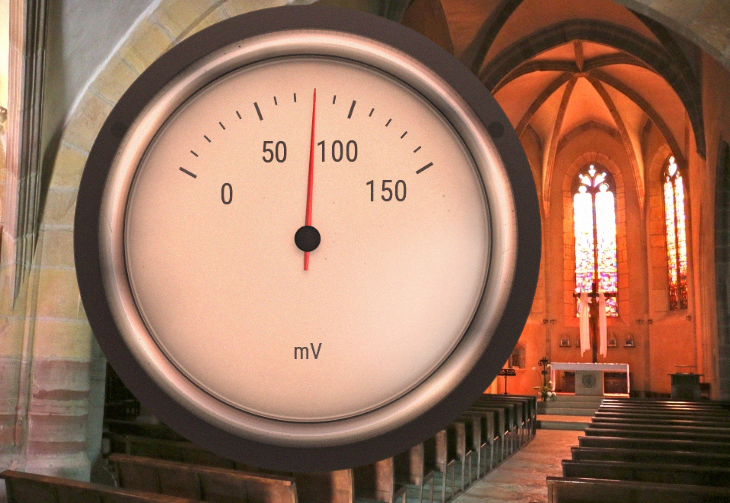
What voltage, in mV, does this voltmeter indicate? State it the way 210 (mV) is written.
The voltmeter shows 80 (mV)
